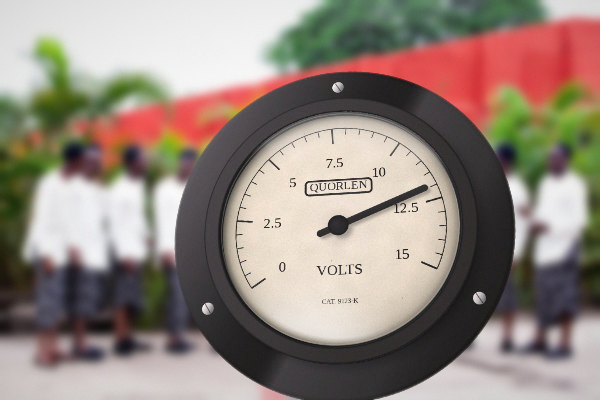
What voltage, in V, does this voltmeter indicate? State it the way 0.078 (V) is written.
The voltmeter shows 12 (V)
